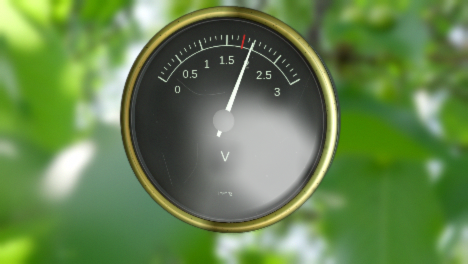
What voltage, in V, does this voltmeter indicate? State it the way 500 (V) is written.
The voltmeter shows 2 (V)
